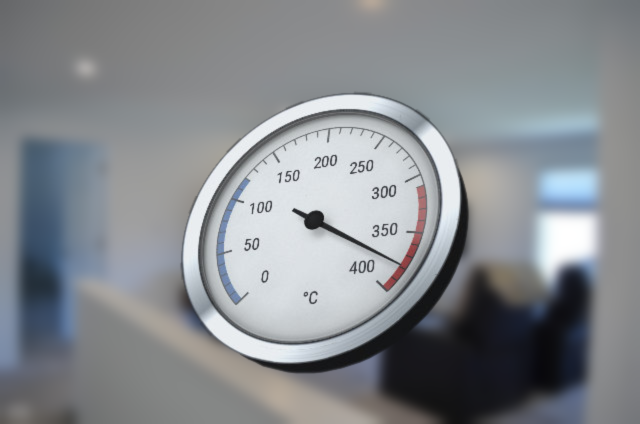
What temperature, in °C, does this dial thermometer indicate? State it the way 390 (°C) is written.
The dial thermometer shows 380 (°C)
